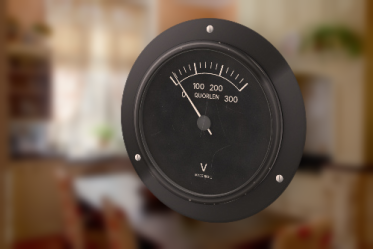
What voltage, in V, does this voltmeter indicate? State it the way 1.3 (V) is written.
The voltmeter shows 20 (V)
